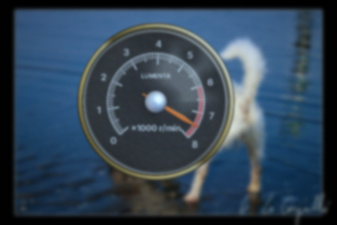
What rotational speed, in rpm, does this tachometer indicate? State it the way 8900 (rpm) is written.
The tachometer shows 7500 (rpm)
